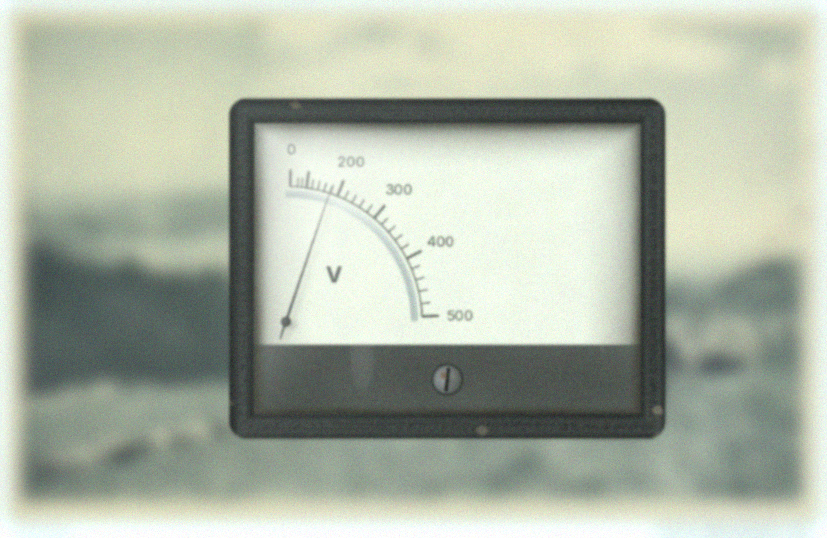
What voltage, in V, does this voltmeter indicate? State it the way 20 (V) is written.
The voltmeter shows 180 (V)
